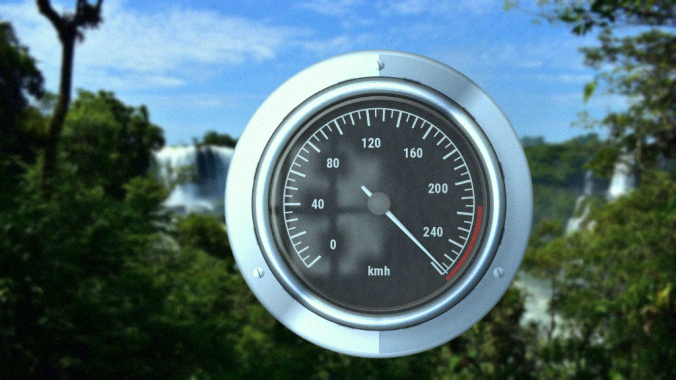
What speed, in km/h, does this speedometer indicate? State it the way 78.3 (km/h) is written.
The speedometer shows 257.5 (km/h)
